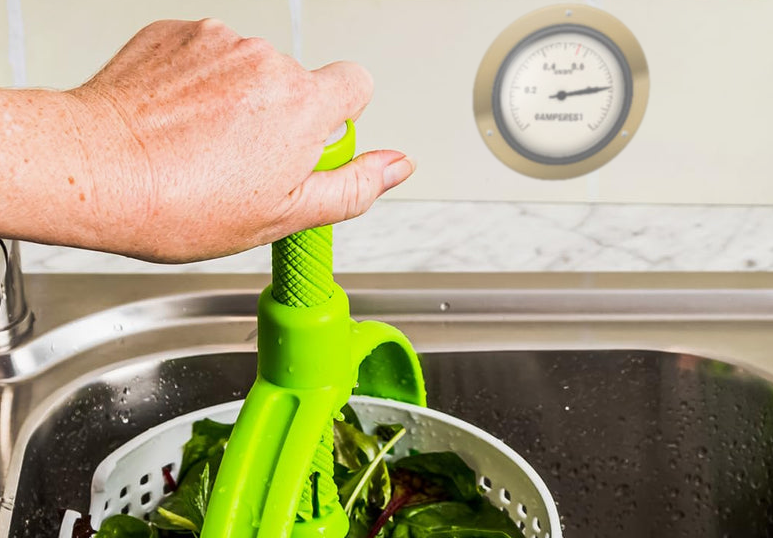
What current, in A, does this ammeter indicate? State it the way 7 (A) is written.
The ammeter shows 0.8 (A)
